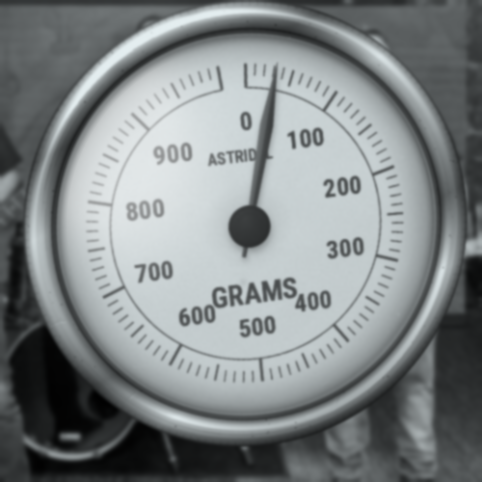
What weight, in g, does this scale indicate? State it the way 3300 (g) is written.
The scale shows 30 (g)
